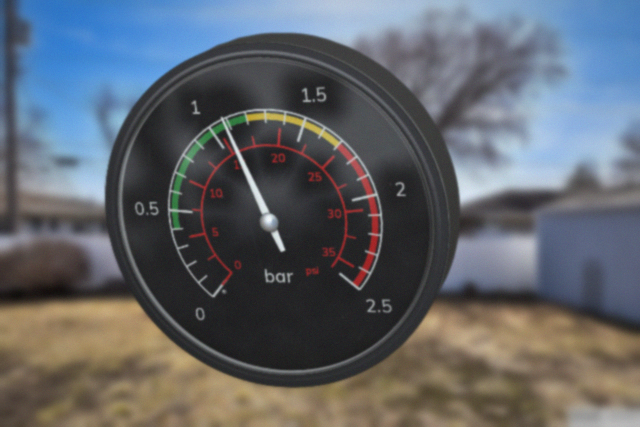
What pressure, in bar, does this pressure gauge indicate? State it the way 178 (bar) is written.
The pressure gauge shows 1.1 (bar)
